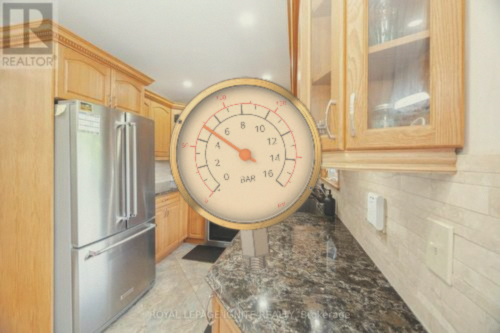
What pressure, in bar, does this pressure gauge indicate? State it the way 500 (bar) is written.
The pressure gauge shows 5 (bar)
